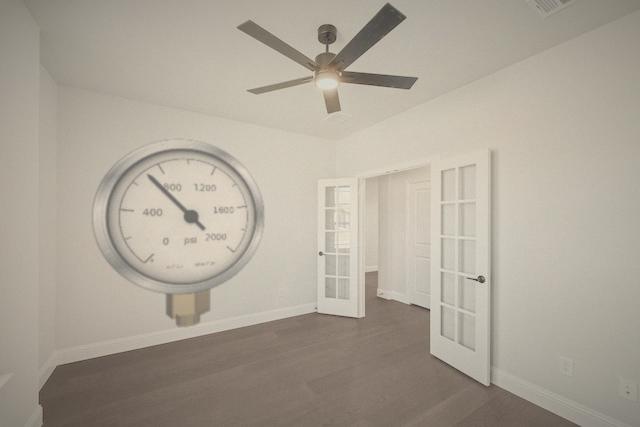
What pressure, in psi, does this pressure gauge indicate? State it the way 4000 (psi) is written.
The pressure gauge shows 700 (psi)
